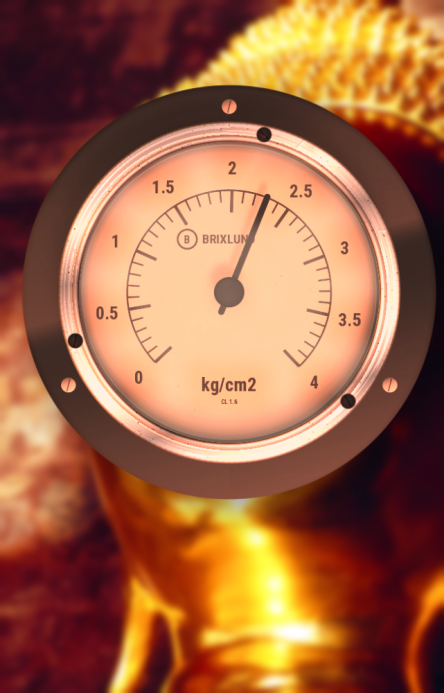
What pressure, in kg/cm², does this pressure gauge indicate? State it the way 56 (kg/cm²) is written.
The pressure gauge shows 2.3 (kg/cm²)
